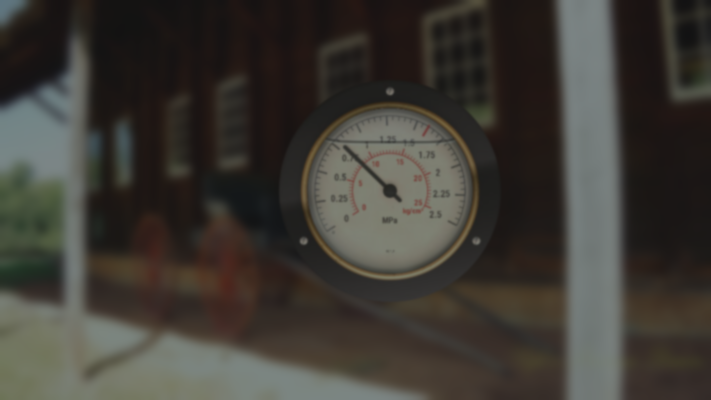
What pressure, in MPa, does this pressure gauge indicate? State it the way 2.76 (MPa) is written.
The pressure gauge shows 0.8 (MPa)
